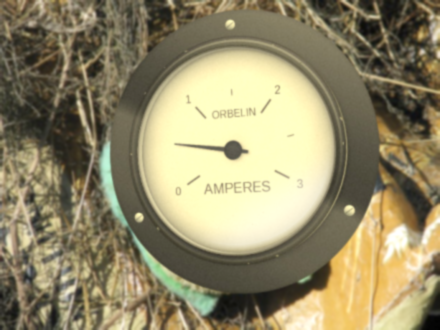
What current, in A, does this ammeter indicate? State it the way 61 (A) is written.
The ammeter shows 0.5 (A)
